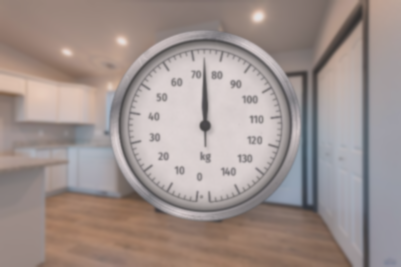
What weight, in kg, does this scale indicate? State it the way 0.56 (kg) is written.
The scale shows 74 (kg)
